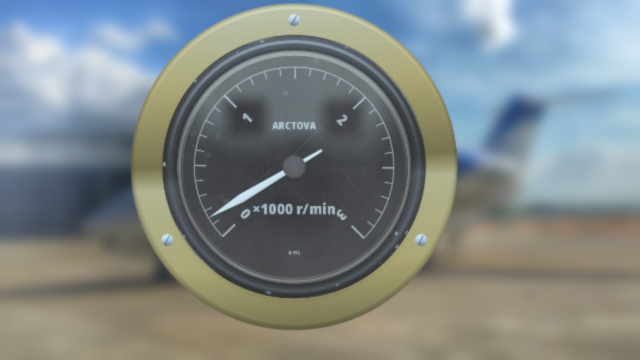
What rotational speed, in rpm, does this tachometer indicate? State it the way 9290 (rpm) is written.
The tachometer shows 150 (rpm)
